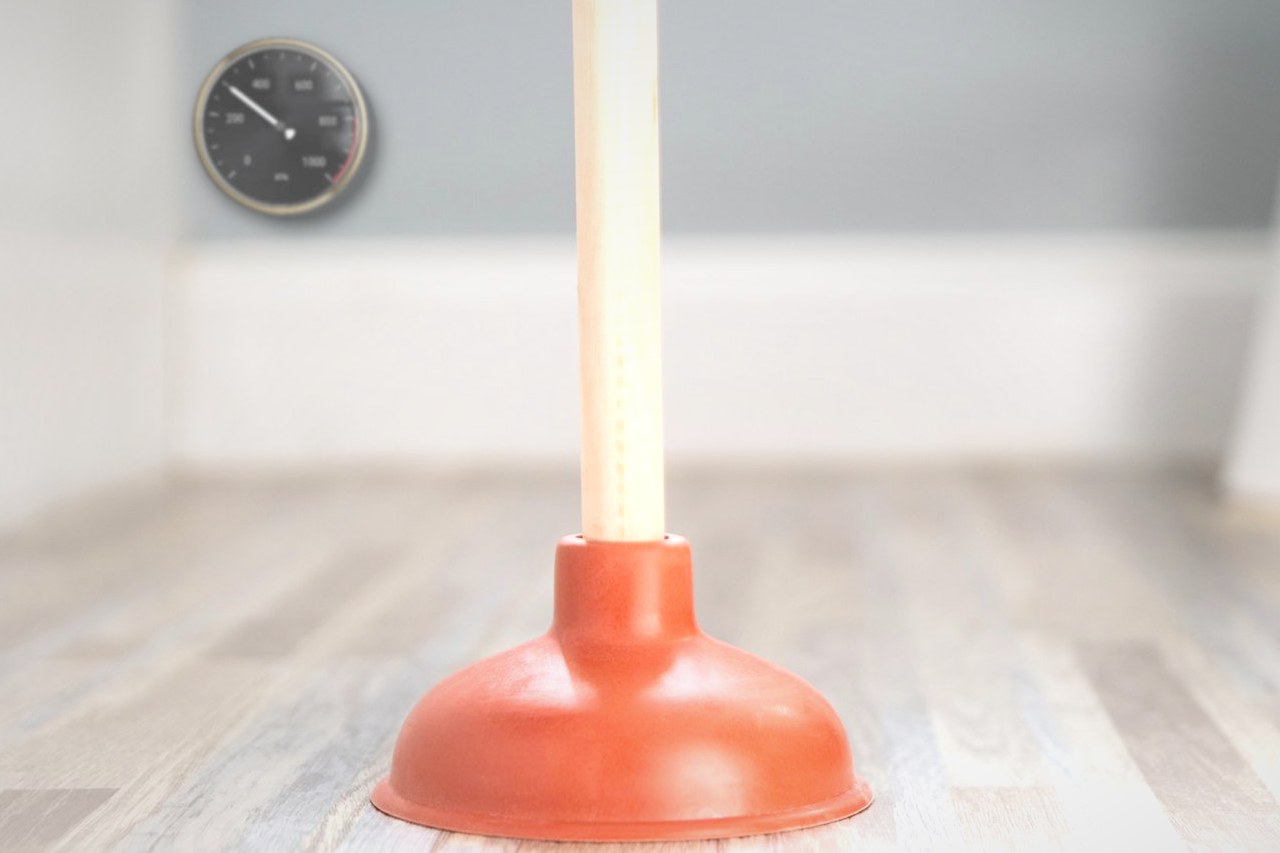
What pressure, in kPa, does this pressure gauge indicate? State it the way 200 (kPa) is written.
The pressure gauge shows 300 (kPa)
